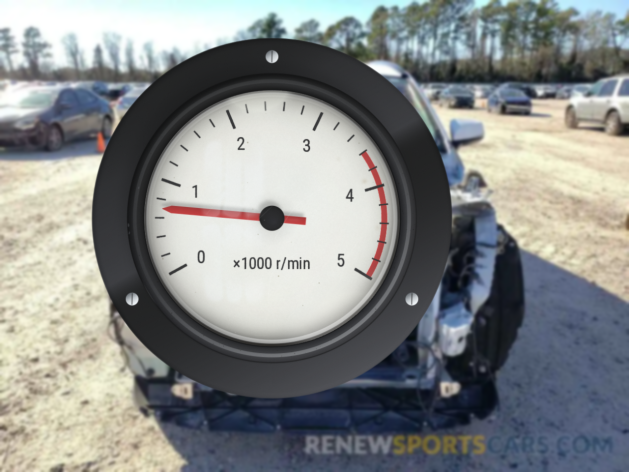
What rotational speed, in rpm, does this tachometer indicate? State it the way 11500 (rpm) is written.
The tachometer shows 700 (rpm)
